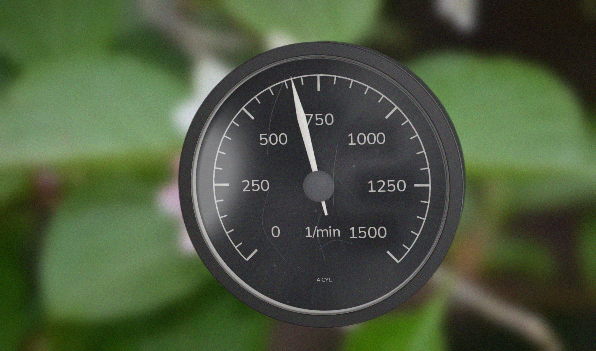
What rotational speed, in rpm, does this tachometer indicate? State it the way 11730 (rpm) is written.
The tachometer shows 675 (rpm)
